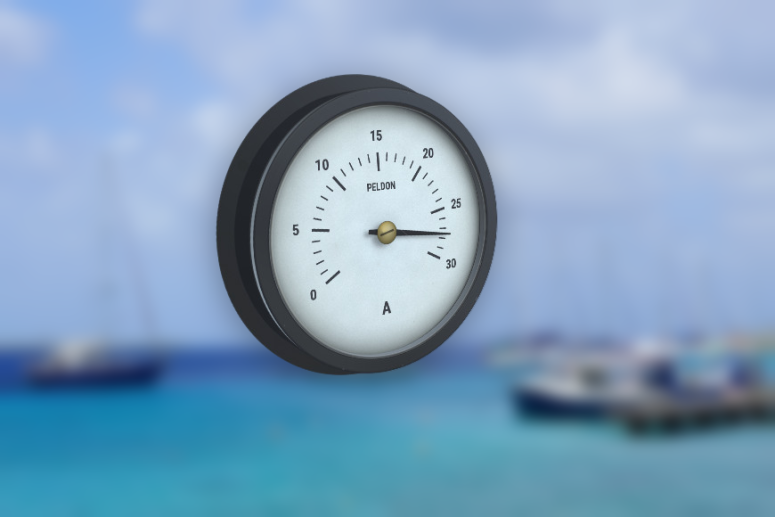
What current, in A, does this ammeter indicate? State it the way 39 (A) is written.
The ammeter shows 27.5 (A)
